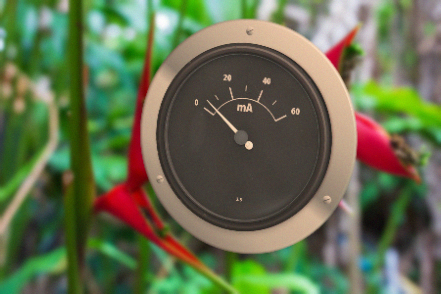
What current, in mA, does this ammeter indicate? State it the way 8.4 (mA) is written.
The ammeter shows 5 (mA)
